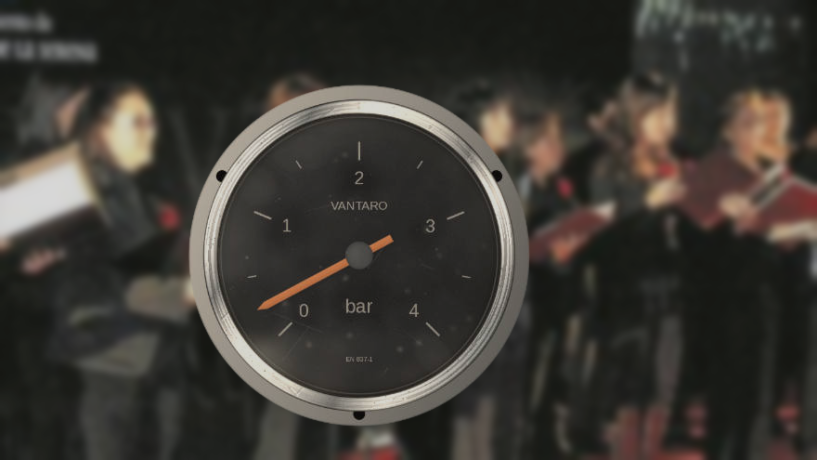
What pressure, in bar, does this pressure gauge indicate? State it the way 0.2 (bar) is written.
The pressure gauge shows 0.25 (bar)
